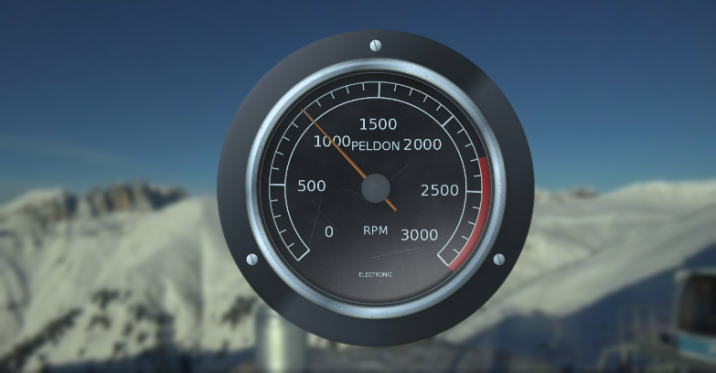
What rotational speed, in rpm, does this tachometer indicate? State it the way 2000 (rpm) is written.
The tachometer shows 1000 (rpm)
